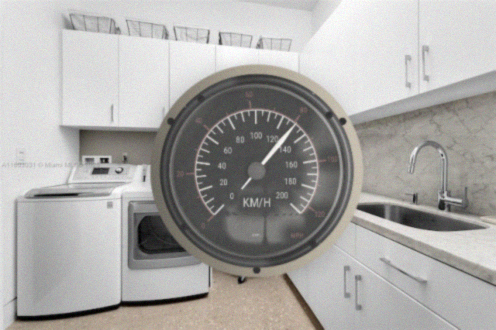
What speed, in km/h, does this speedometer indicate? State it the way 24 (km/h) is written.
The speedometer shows 130 (km/h)
